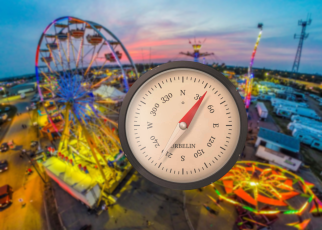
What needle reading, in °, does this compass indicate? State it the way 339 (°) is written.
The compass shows 35 (°)
